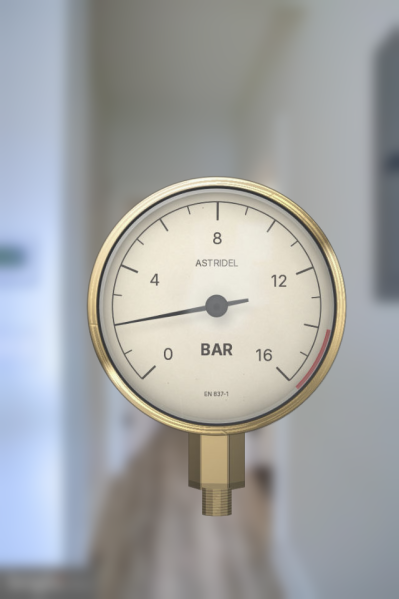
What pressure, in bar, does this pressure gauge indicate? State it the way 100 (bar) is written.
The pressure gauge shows 2 (bar)
